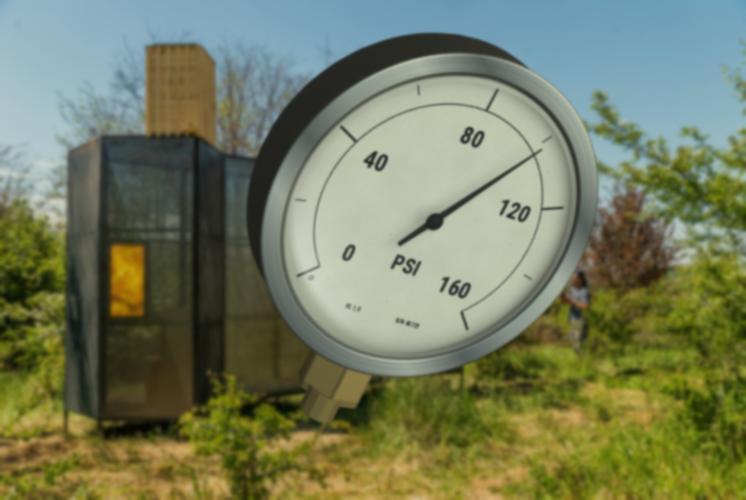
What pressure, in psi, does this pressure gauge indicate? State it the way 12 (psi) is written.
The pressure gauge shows 100 (psi)
